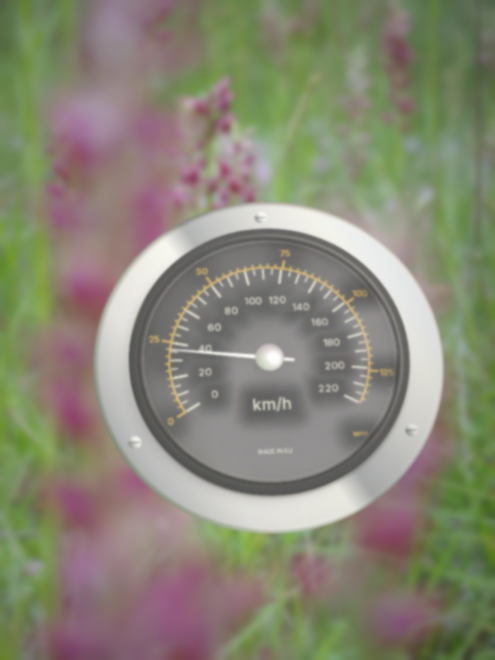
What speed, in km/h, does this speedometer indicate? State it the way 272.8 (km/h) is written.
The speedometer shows 35 (km/h)
